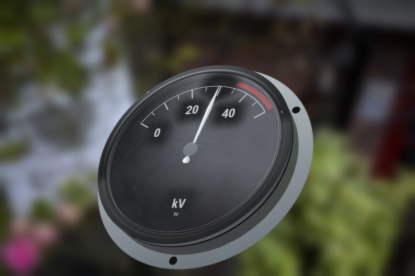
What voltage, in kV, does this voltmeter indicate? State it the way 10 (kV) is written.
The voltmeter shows 30 (kV)
